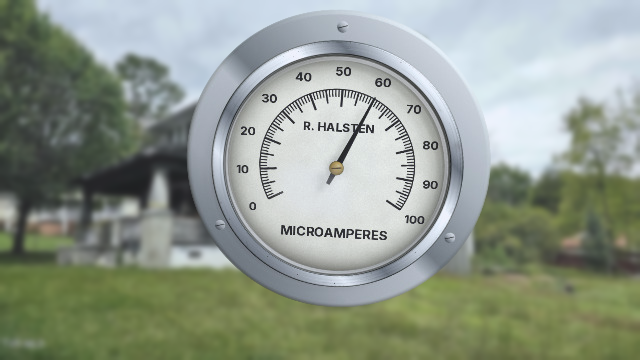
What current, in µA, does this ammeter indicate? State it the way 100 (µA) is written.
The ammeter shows 60 (µA)
